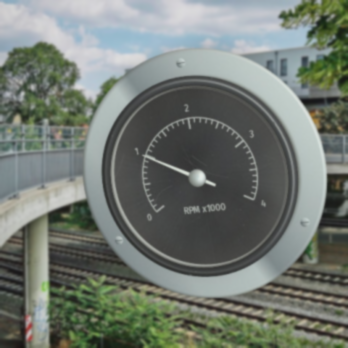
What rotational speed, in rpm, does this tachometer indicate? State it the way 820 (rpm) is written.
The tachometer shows 1000 (rpm)
